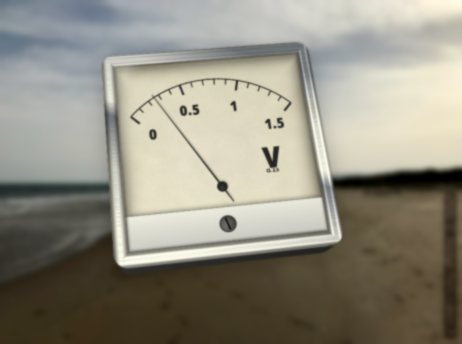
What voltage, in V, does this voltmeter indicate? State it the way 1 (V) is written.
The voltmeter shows 0.25 (V)
